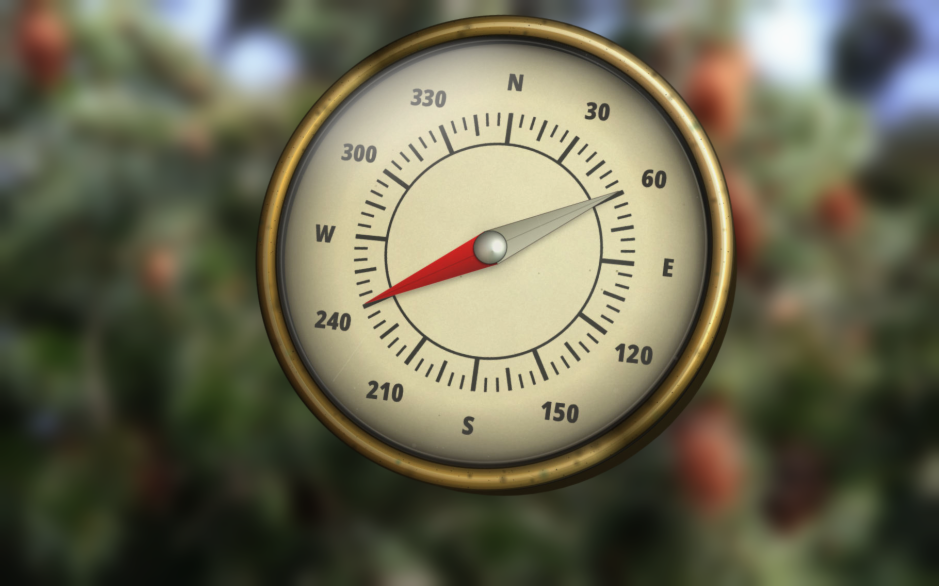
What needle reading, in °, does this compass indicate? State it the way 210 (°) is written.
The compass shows 240 (°)
